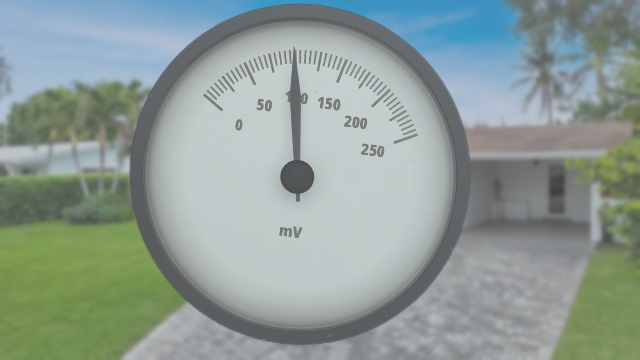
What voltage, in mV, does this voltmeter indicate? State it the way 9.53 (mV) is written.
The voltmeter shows 100 (mV)
